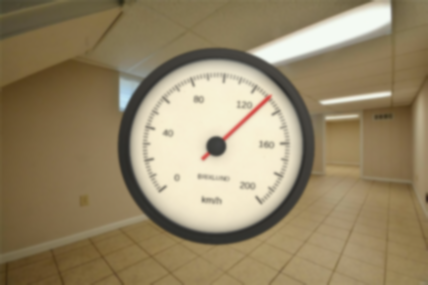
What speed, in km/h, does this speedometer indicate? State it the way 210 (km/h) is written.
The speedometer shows 130 (km/h)
